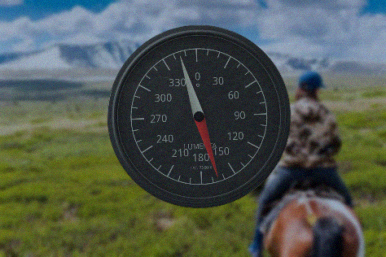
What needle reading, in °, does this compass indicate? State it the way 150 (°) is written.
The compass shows 165 (°)
